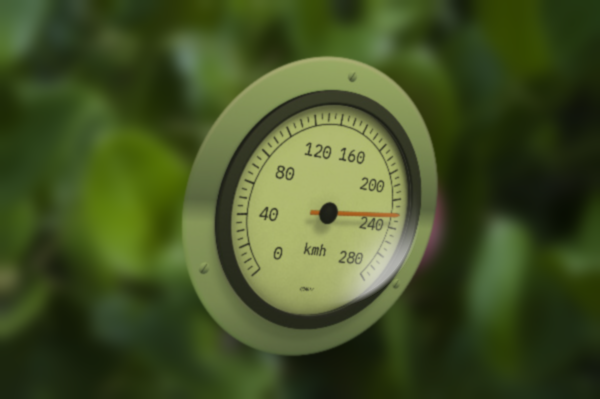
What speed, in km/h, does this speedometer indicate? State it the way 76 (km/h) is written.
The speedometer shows 230 (km/h)
